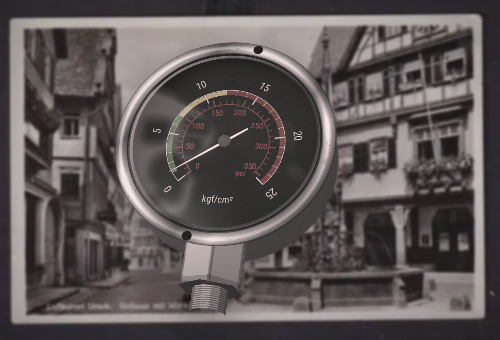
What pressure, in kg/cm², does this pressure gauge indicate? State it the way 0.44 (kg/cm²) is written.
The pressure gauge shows 1 (kg/cm²)
